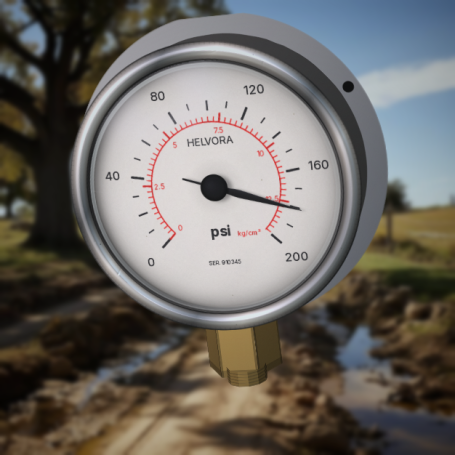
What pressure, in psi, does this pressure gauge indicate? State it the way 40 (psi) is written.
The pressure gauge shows 180 (psi)
